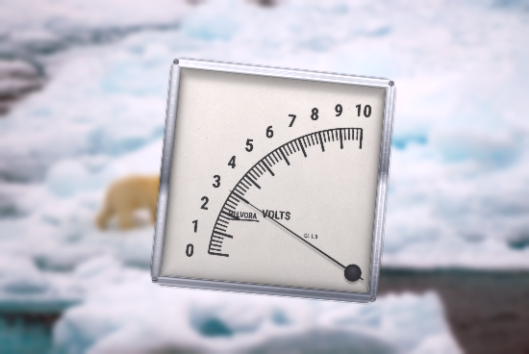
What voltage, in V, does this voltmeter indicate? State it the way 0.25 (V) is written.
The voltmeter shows 3 (V)
